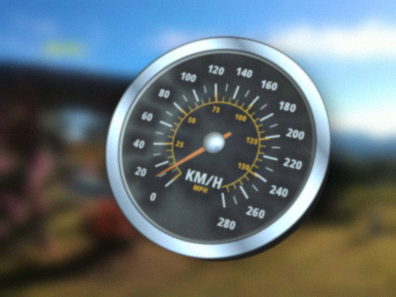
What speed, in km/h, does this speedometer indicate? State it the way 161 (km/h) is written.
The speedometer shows 10 (km/h)
